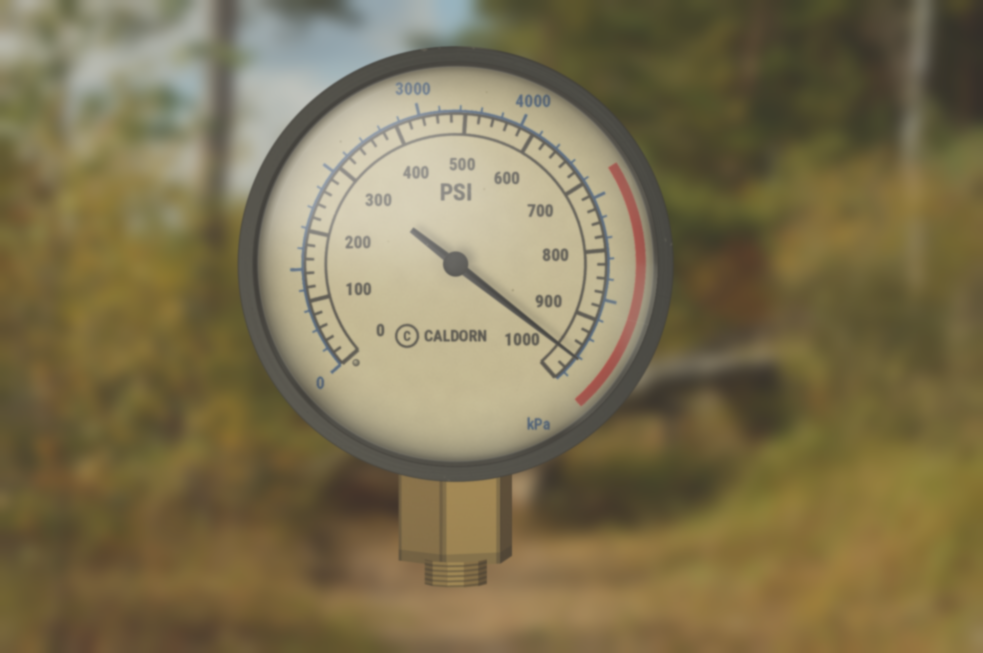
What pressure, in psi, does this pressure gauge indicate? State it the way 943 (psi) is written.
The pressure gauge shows 960 (psi)
